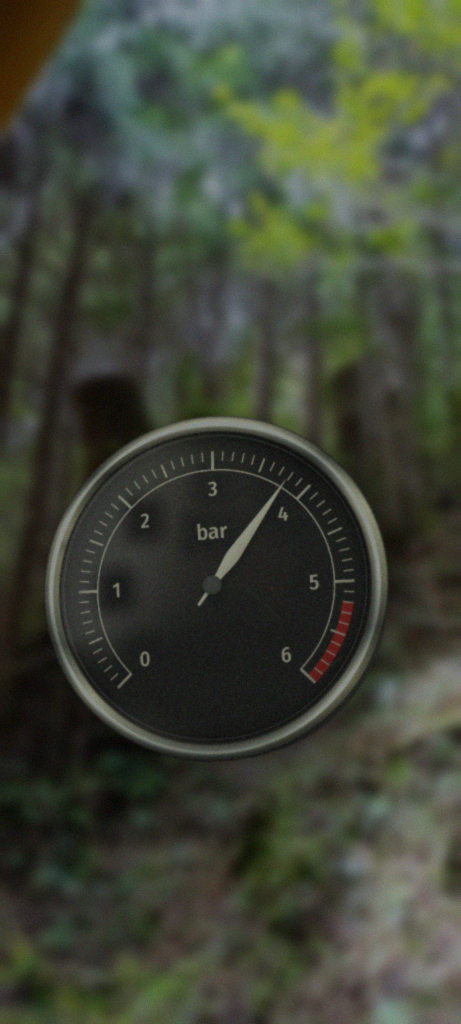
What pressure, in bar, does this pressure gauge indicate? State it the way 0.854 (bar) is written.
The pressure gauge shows 3.8 (bar)
